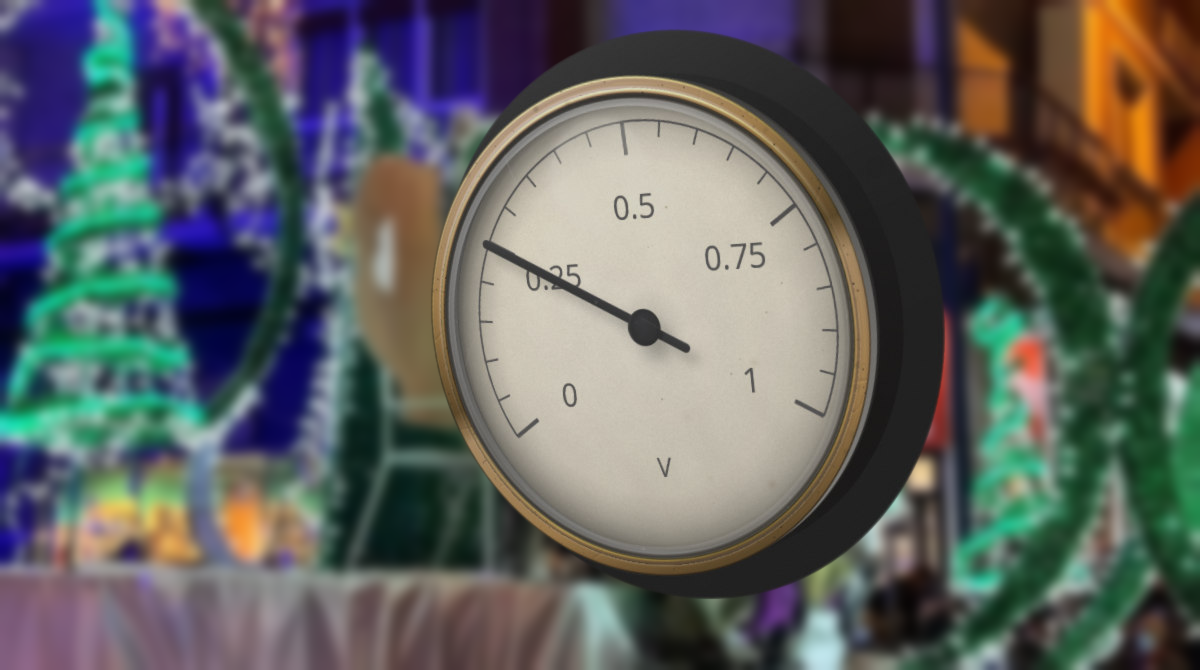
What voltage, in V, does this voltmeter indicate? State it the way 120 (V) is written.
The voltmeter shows 0.25 (V)
